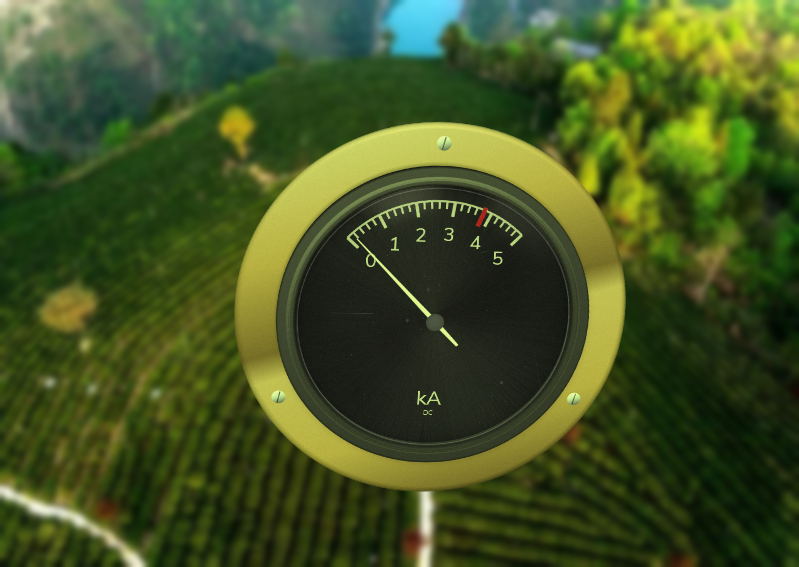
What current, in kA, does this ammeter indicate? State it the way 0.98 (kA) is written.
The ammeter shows 0.2 (kA)
